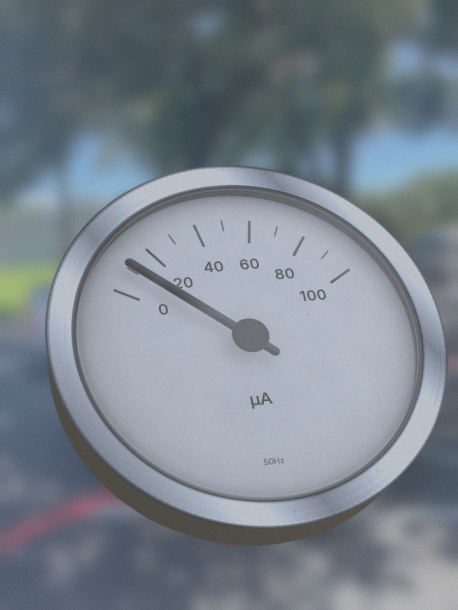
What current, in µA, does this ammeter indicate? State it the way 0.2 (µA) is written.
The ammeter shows 10 (µA)
